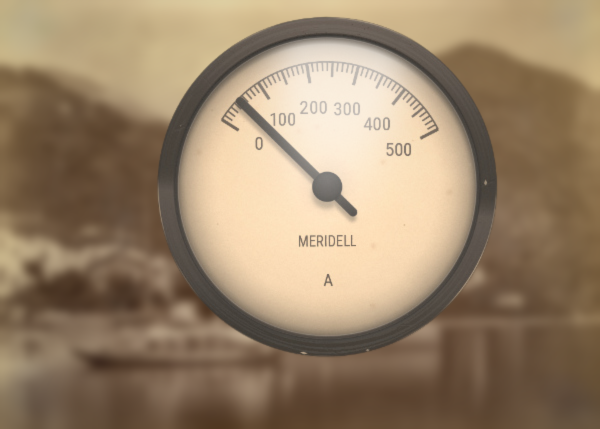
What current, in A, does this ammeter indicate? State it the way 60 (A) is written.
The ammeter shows 50 (A)
